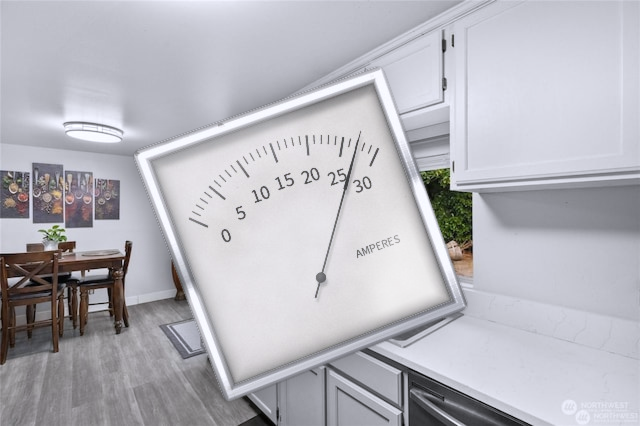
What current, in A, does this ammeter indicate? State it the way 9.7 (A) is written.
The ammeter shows 27 (A)
